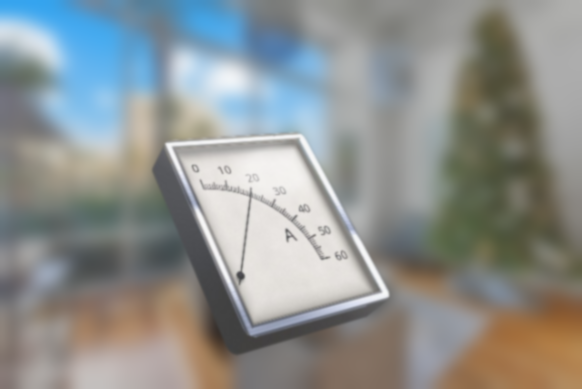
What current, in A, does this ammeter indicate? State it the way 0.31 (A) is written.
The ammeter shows 20 (A)
